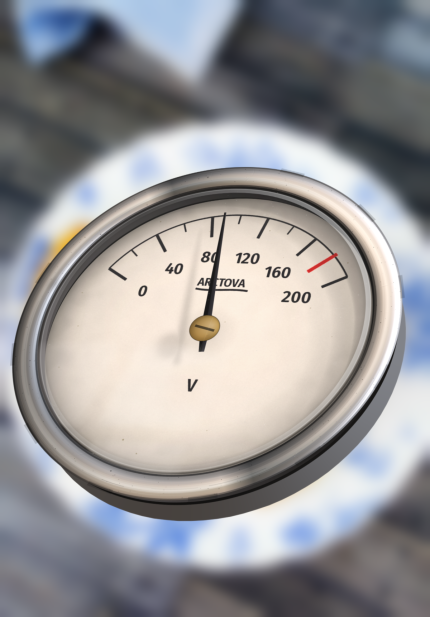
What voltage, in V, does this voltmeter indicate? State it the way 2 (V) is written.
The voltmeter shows 90 (V)
